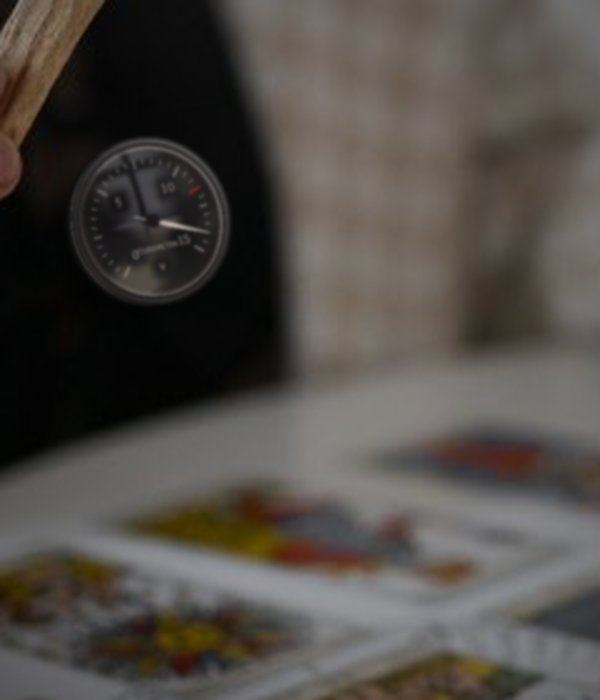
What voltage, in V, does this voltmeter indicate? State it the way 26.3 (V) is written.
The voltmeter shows 14 (V)
